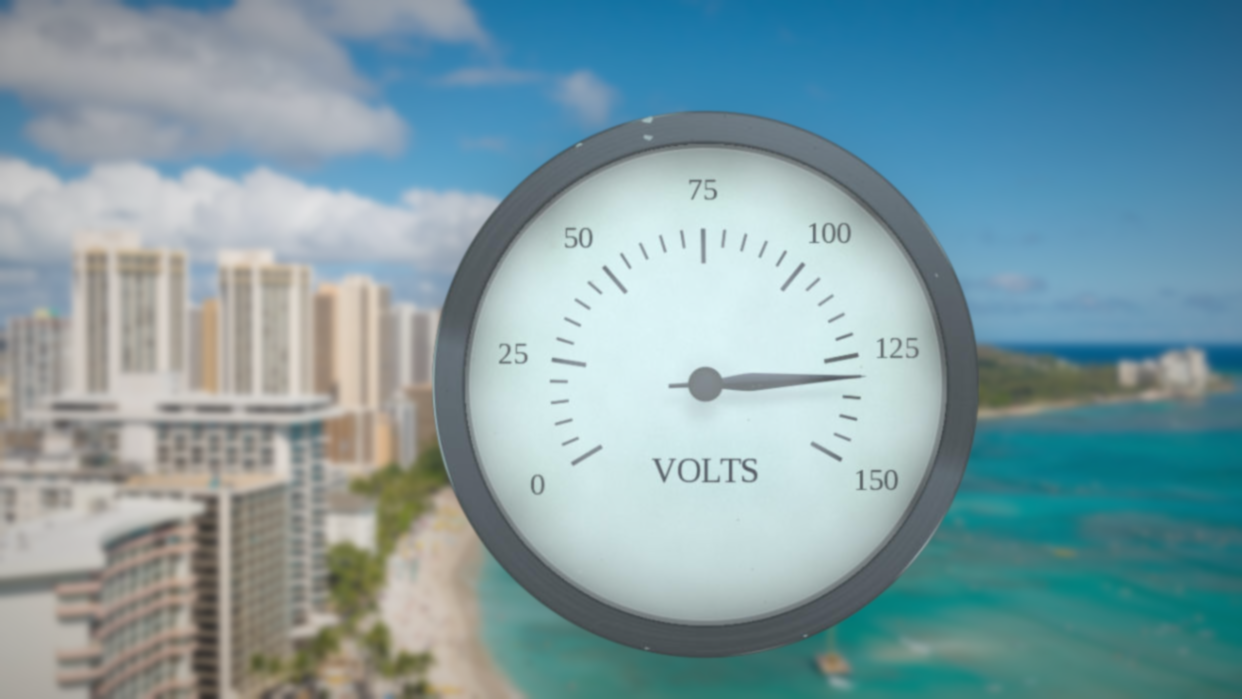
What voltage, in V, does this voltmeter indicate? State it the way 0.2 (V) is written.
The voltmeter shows 130 (V)
